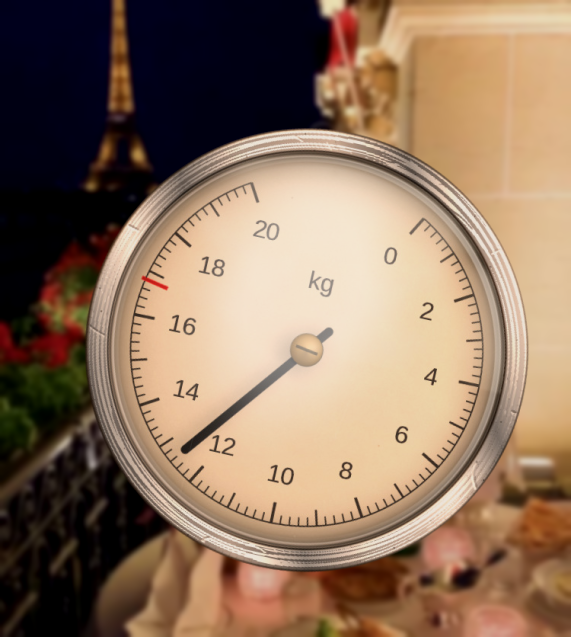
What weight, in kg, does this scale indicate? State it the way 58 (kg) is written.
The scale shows 12.6 (kg)
